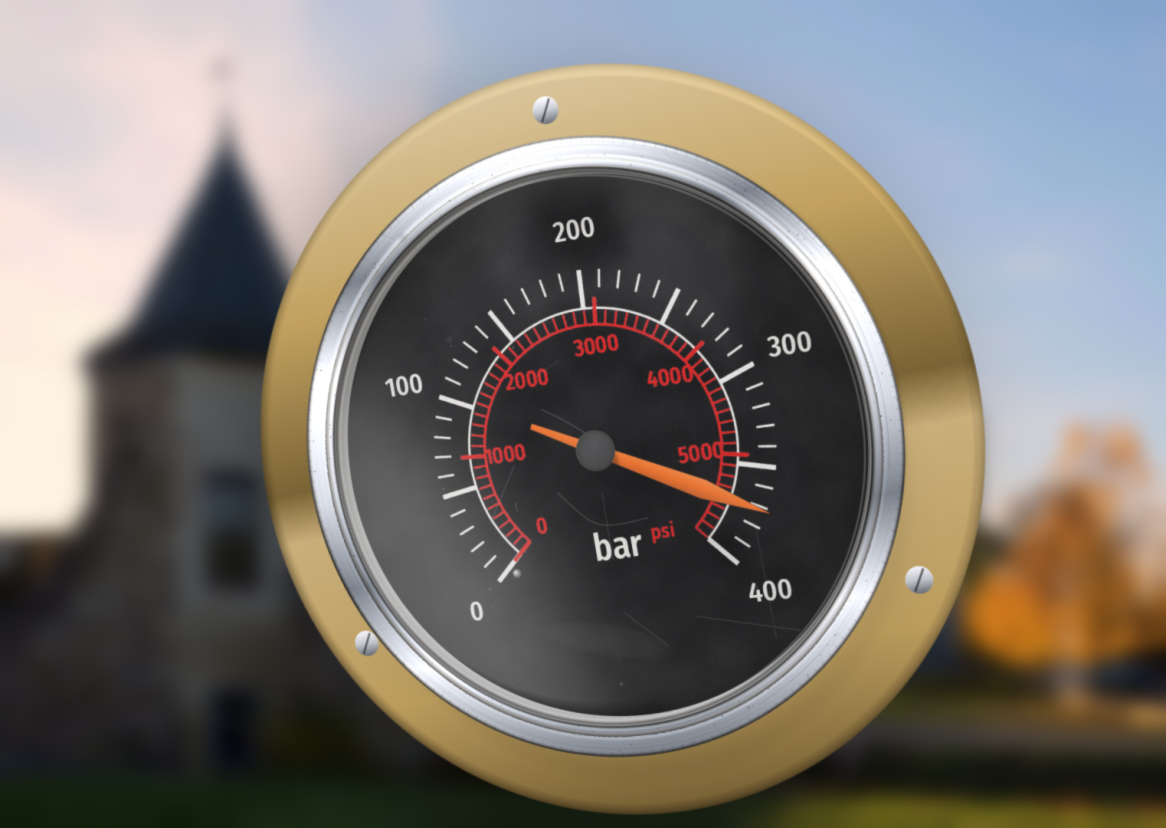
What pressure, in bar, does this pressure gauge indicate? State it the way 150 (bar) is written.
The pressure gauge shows 370 (bar)
